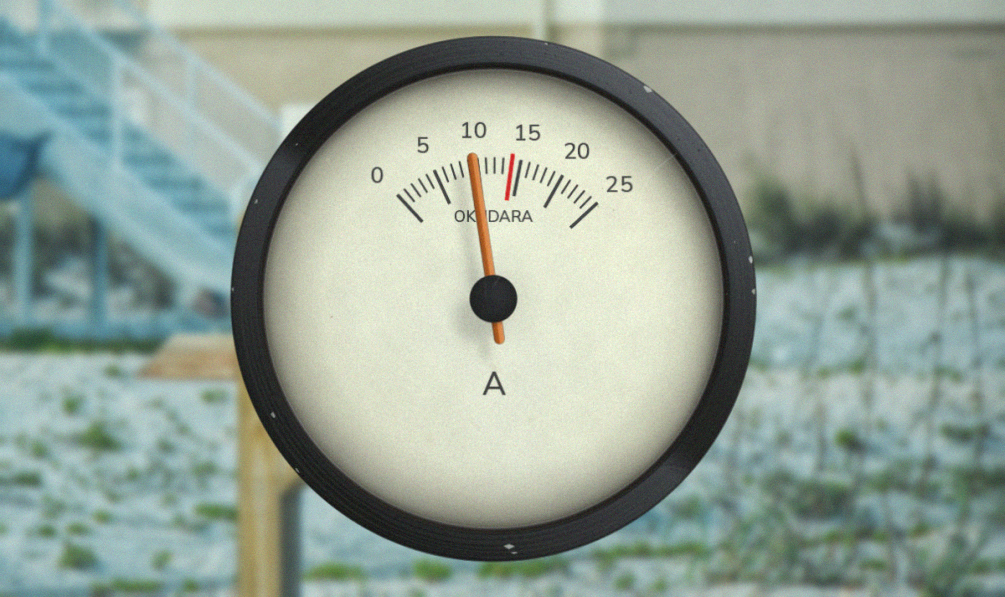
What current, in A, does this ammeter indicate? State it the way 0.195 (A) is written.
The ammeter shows 9.5 (A)
